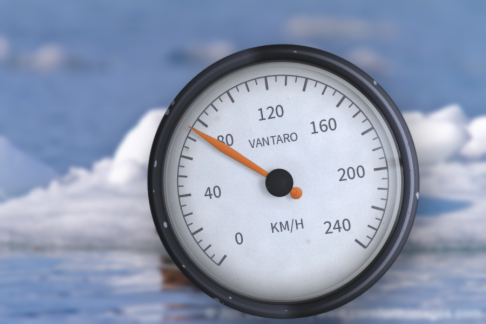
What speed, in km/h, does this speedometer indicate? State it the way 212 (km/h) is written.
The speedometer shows 75 (km/h)
